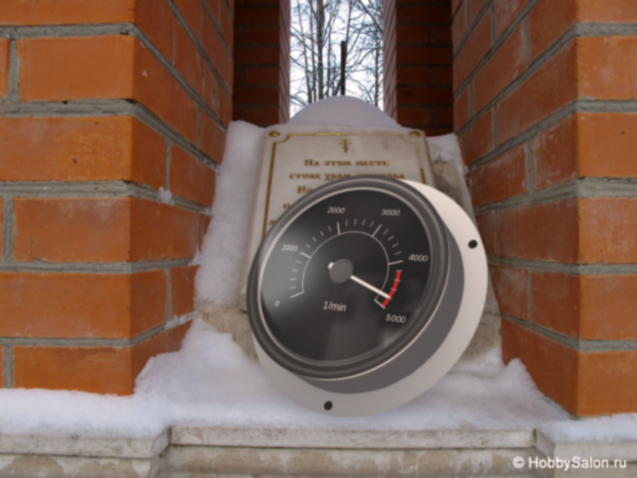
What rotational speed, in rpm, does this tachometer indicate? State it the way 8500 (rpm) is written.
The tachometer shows 4800 (rpm)
